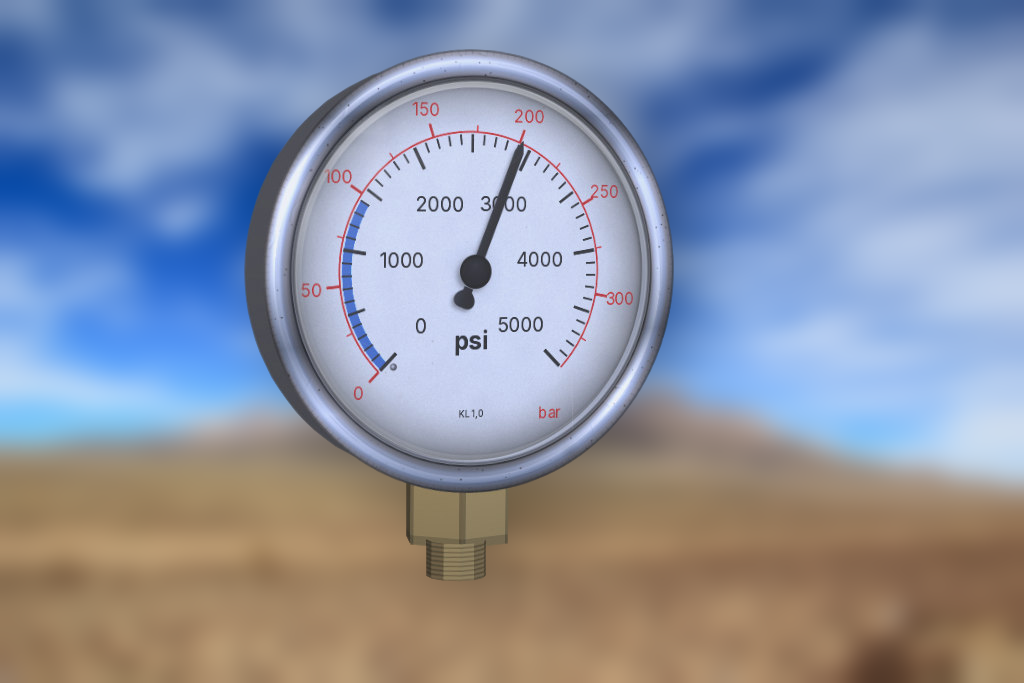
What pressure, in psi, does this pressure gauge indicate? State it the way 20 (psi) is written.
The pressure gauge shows 2900 (psi)
